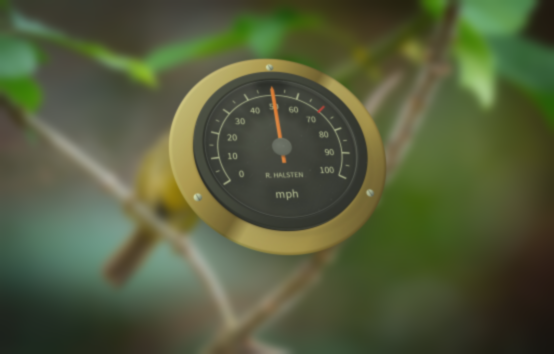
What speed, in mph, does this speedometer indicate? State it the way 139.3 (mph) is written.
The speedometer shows 50 (mph)
